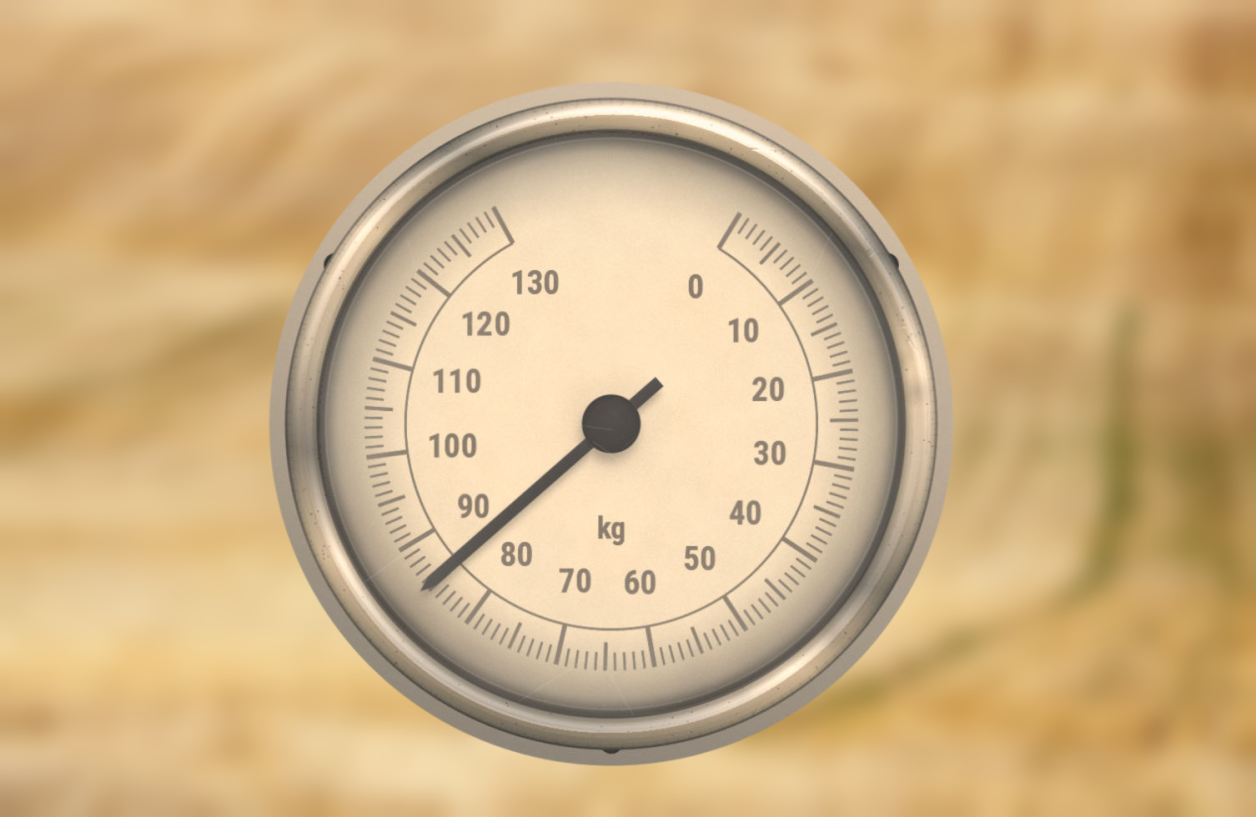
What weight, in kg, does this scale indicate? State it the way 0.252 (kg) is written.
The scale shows 85.5 (kg)
